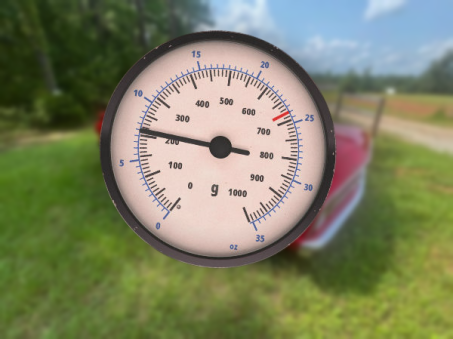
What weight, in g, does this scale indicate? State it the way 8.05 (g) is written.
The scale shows 210 (g)
